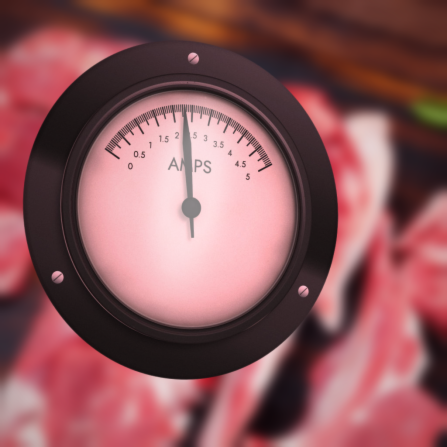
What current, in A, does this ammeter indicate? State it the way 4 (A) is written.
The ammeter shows 2.25 (A)
